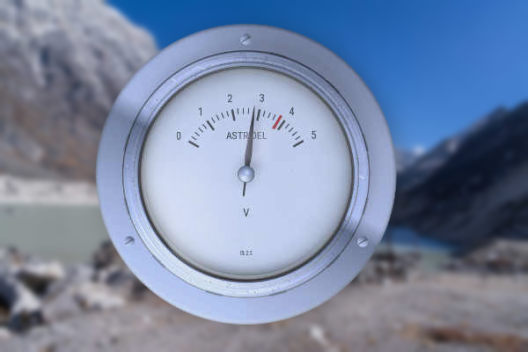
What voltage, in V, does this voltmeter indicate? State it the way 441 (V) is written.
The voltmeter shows 2.8 (V)
